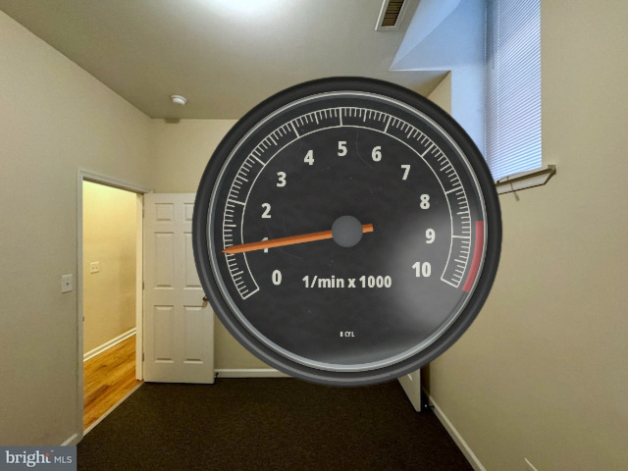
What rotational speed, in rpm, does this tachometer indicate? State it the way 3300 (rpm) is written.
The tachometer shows 1000 (rpm)
